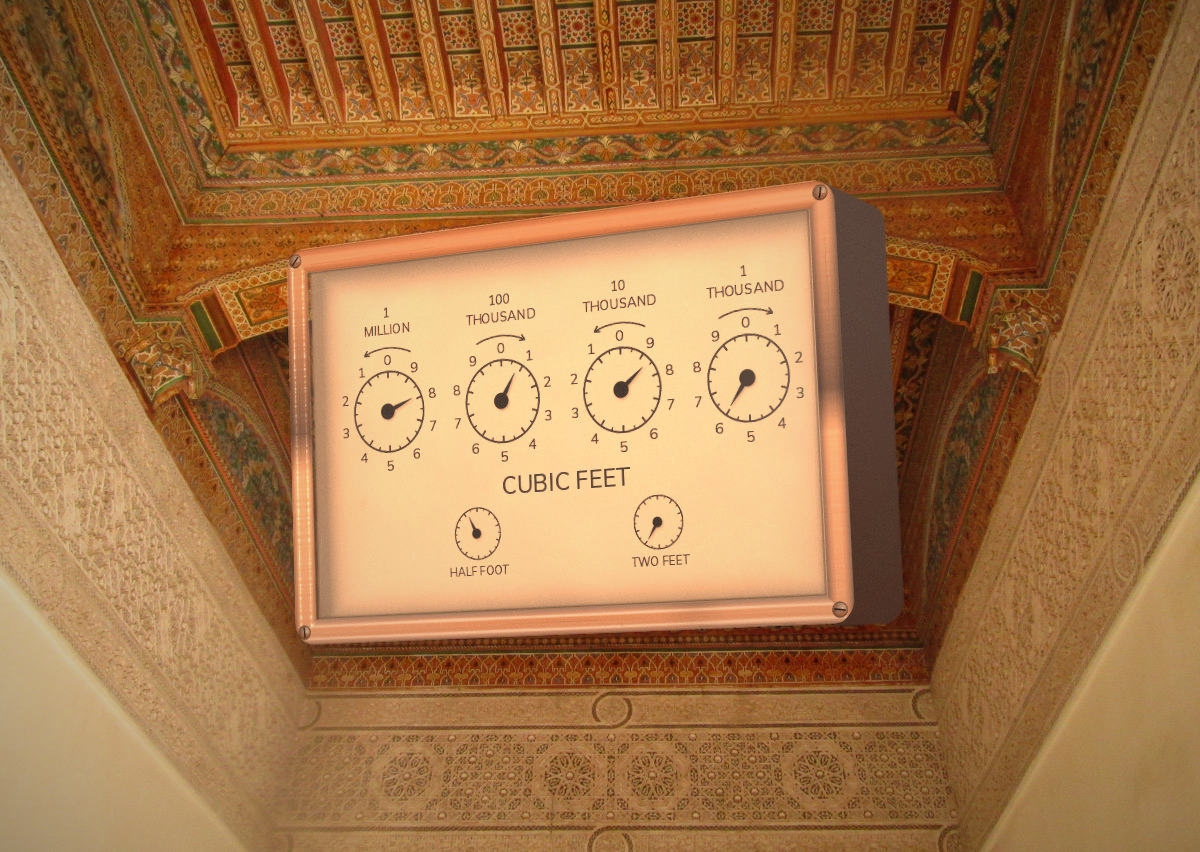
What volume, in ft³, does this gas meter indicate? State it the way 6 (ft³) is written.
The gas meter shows 808600 (ft³)
